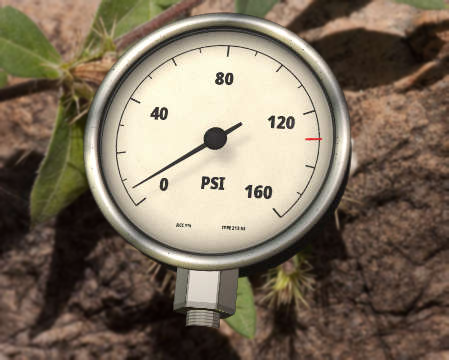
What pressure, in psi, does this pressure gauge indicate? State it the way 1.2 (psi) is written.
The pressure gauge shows 5 (psi)
